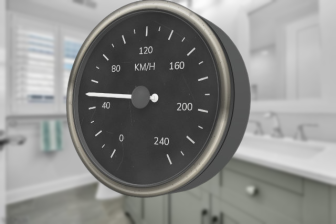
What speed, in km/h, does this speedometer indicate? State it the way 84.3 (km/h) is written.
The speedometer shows 50 (km/h)
